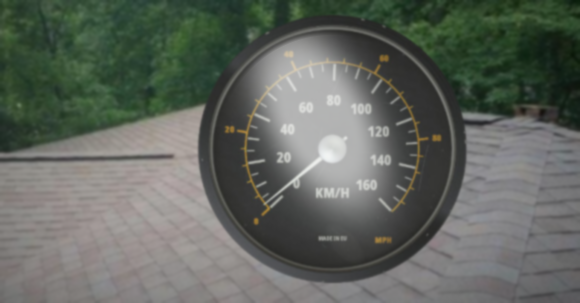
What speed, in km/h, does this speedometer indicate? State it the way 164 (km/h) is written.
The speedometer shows 2.5 (km/h)
